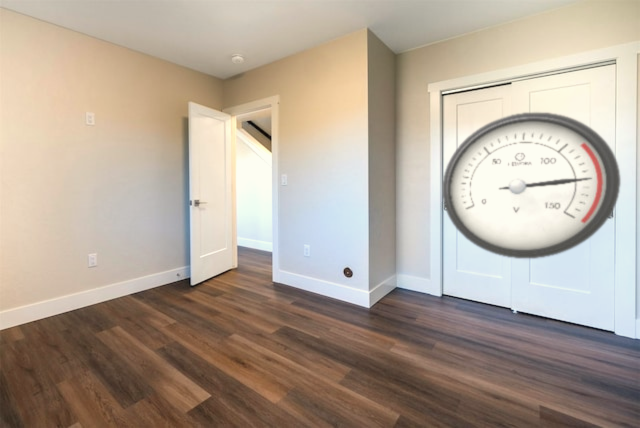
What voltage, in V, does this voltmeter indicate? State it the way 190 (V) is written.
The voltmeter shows 125 (V)
